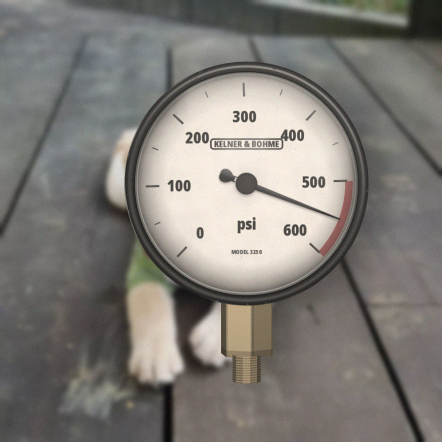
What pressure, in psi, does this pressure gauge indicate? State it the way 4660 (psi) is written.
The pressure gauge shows 550 (psi)
